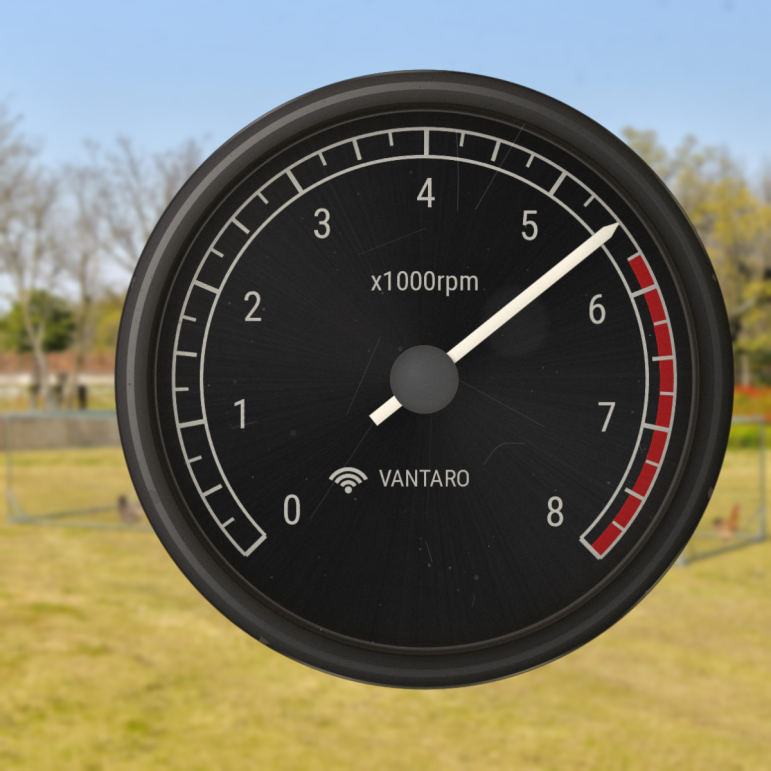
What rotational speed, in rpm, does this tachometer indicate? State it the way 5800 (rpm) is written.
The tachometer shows 5500 (rpm)
